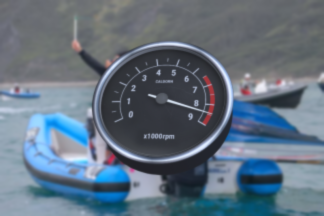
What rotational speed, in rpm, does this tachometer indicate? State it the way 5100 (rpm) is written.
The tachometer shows 8500 (rpm)
